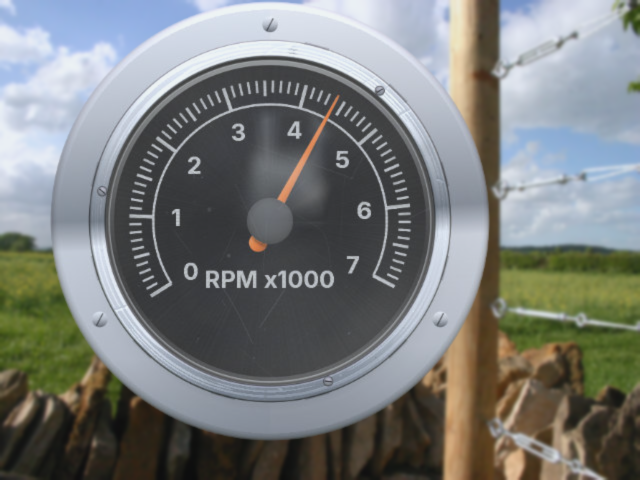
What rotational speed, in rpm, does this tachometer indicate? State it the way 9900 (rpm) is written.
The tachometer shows 4400 (rpm)
